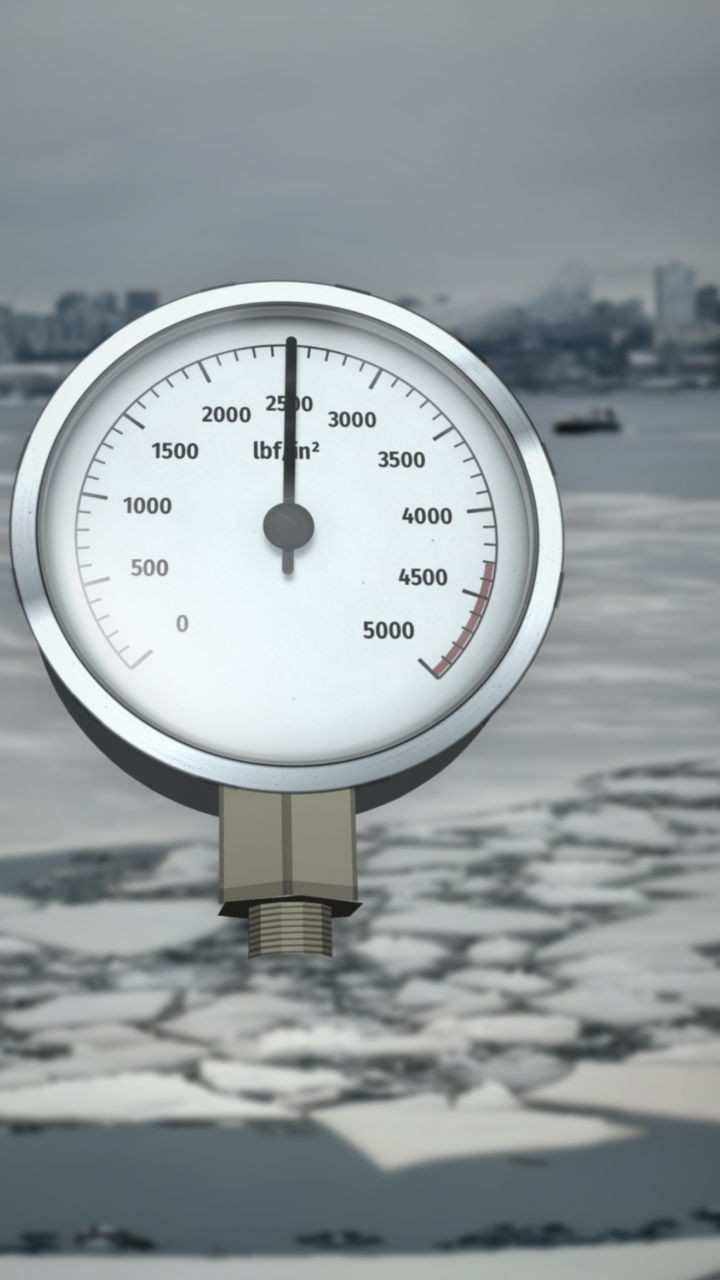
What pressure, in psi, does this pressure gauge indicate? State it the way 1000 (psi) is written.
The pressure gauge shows 2500 (psi)
